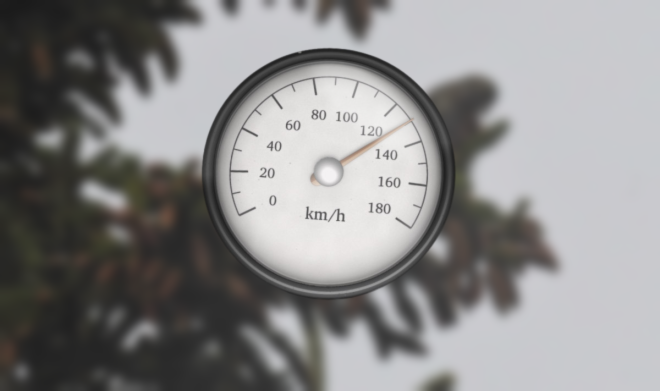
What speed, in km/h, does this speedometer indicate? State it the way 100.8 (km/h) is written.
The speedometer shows 130 (km/h)
